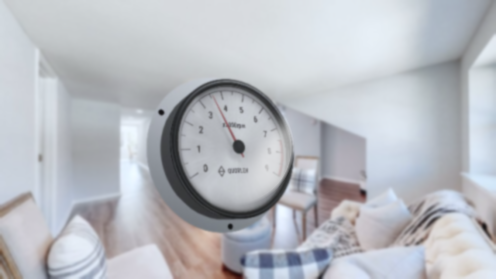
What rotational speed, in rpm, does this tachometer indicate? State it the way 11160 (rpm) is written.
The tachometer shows 3500 (rpm)
